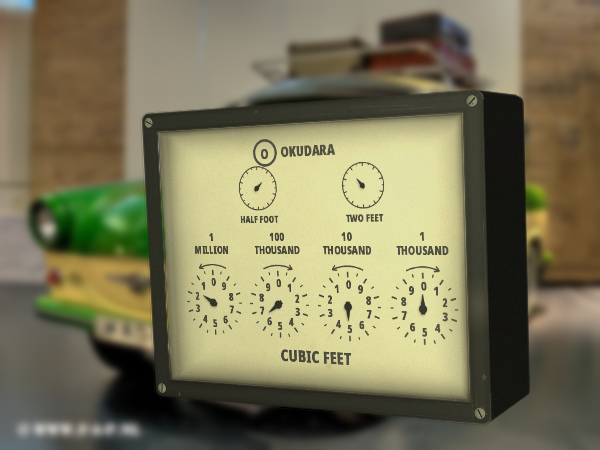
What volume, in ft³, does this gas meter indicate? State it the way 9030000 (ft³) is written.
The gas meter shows 165000 (ft³)
